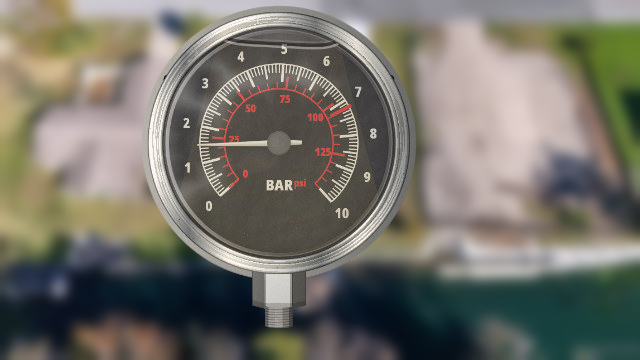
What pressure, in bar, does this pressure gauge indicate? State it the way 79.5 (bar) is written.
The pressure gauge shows 1.5 (bar)
